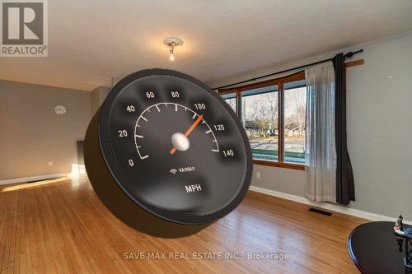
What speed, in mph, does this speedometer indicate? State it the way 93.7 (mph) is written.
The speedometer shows 105 (mph)
